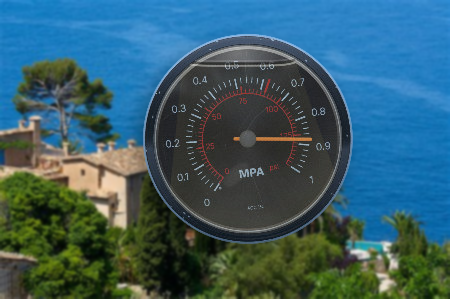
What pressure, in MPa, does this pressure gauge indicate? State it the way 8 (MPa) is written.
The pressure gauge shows 0.88 (MPa)
